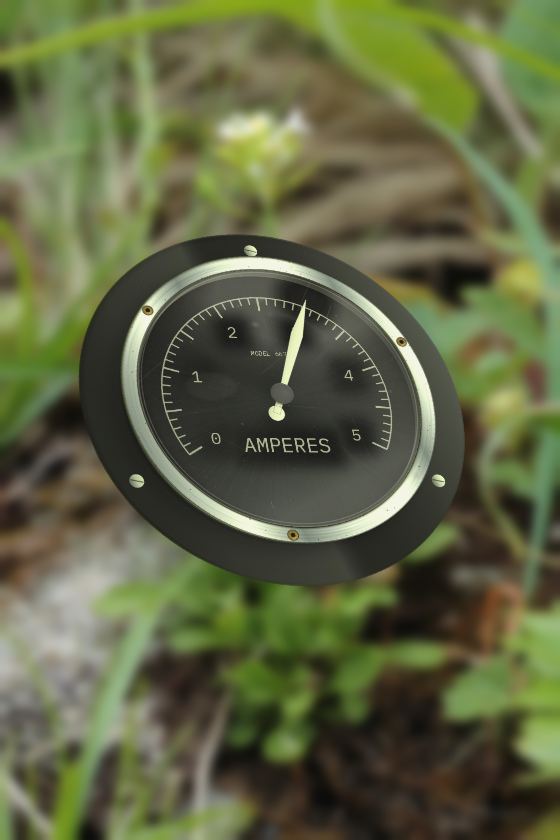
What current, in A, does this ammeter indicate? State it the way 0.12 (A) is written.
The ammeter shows 3 (A)
